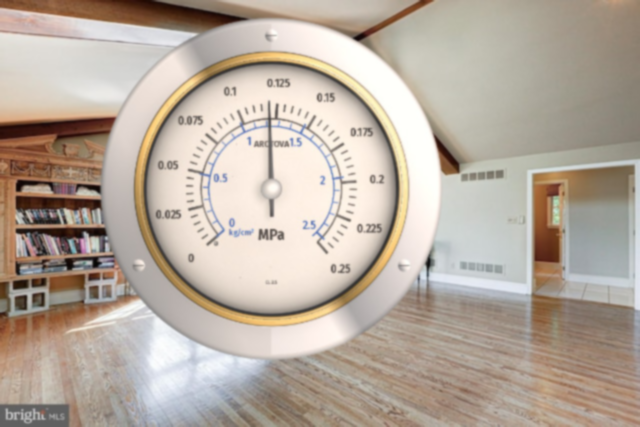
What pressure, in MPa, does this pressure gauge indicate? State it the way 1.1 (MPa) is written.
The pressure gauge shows 0.12 (MPa)
